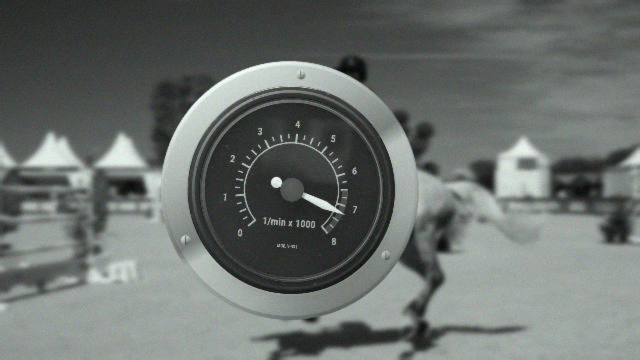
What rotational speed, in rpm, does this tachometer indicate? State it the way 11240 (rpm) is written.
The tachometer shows 7250 (rpm)
